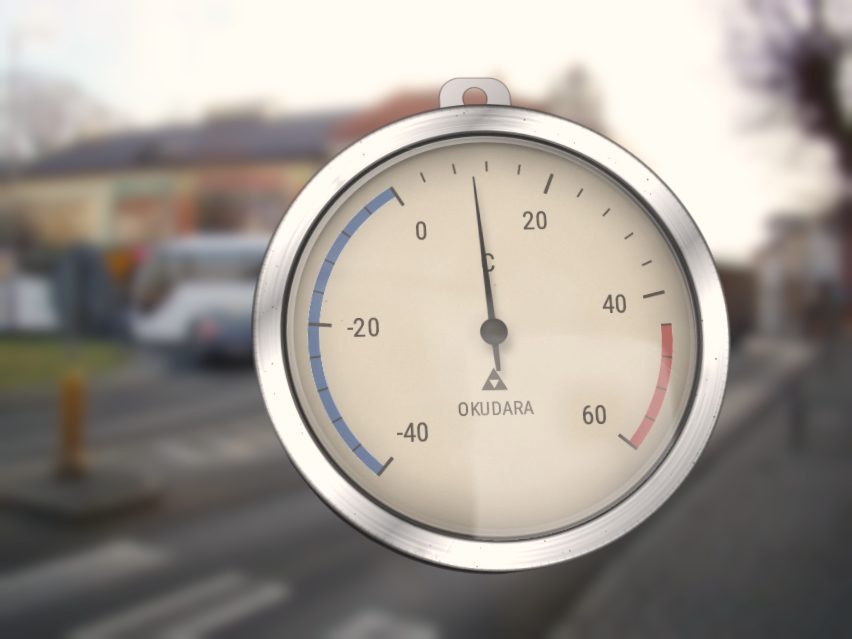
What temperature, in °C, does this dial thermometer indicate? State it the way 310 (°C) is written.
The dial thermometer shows 10 (°C)
